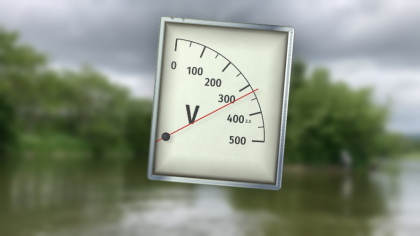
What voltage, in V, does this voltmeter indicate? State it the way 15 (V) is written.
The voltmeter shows 325 (V)
